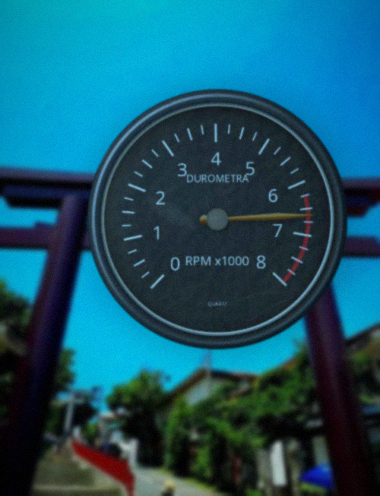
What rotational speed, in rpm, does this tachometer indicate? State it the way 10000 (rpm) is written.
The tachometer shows 6625 (rpm)
